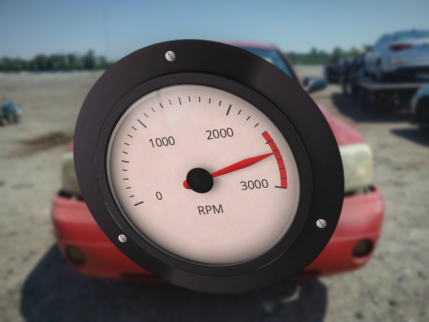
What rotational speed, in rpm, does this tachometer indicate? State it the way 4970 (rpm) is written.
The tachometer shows 2600 (rpm)
